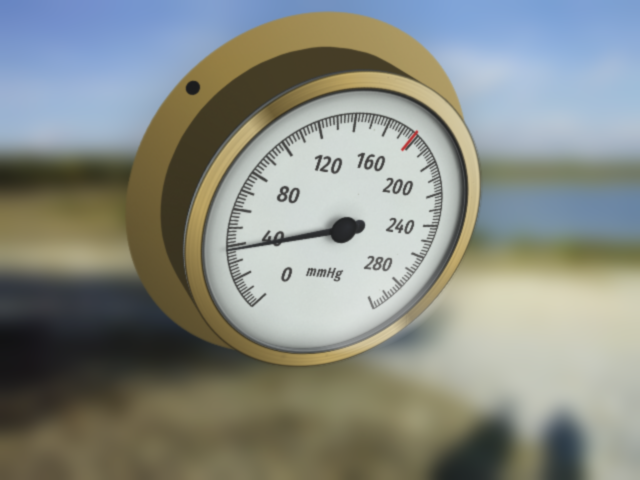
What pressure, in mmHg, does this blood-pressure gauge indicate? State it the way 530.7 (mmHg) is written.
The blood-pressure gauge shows 40 (mmHg)
